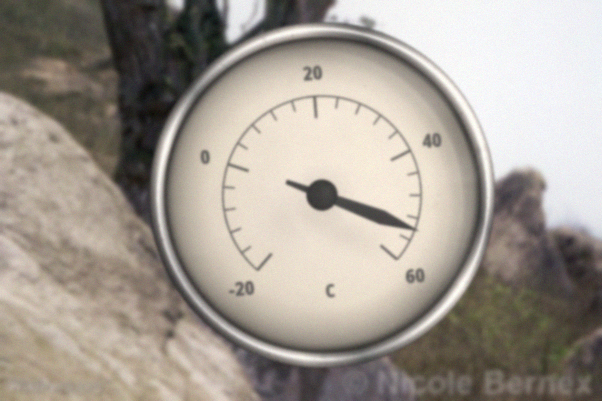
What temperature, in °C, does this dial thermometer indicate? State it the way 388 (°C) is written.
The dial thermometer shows 54 (°C)
